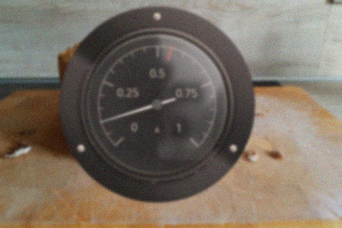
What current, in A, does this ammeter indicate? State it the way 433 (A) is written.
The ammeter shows 0.1 (A)
